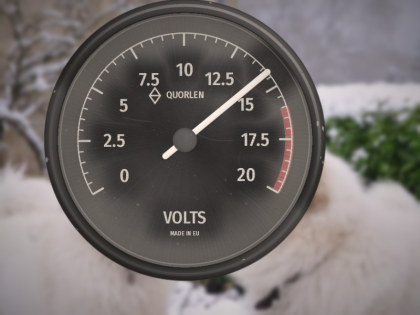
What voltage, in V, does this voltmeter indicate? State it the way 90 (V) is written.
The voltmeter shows 14.25 (V)
